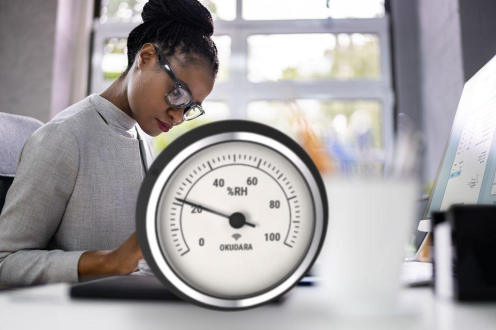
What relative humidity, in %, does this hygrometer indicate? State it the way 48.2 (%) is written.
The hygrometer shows 22 (%)
